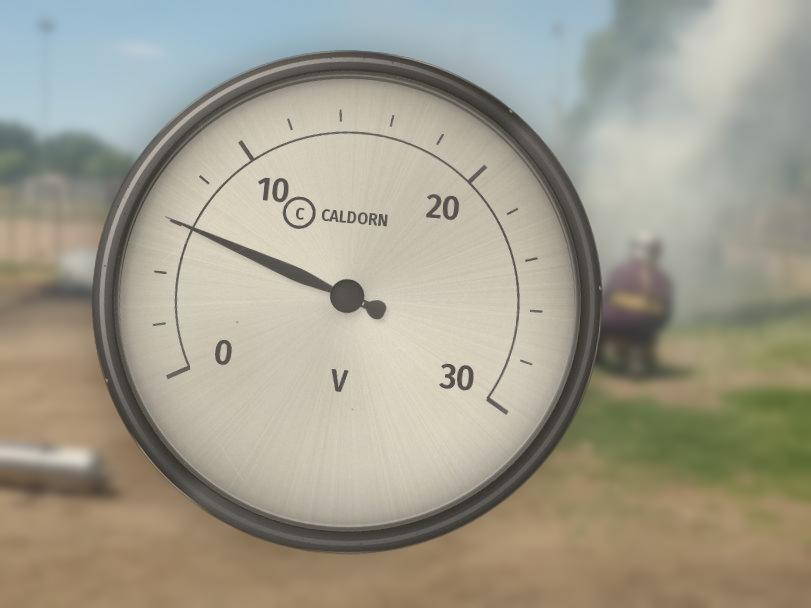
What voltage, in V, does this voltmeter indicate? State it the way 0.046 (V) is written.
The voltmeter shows 6 (V)
